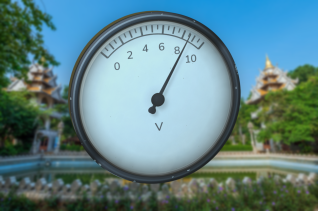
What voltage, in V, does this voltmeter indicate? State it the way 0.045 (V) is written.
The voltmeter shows 8.5 (V)
